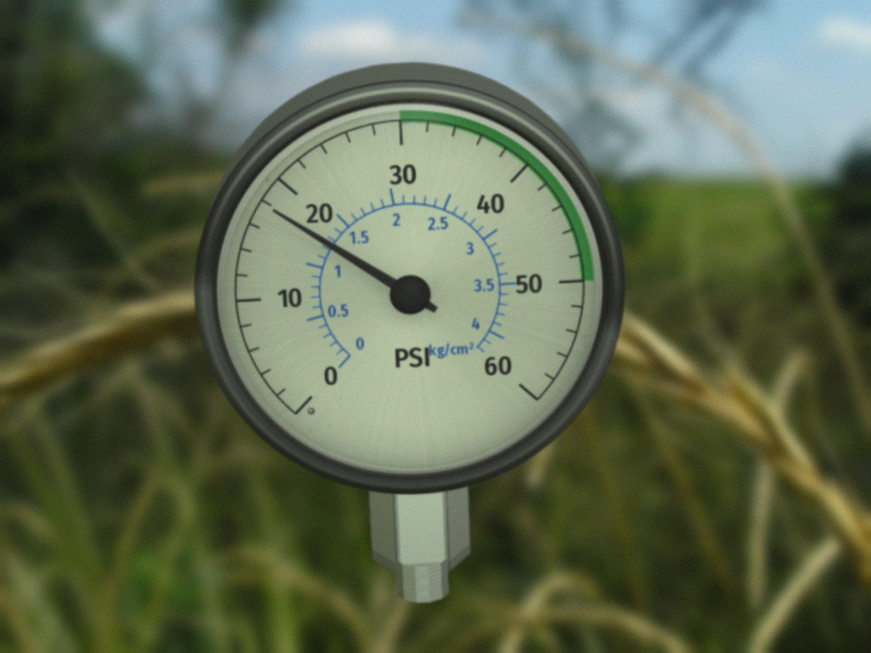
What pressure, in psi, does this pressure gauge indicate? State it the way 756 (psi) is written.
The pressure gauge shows 18 (psi)
